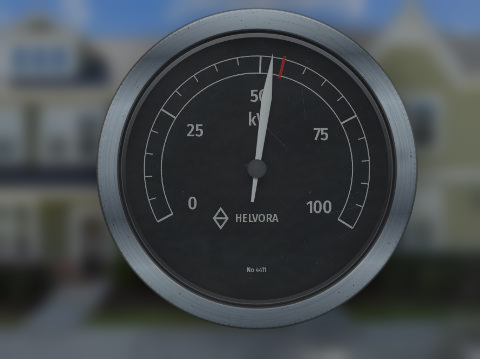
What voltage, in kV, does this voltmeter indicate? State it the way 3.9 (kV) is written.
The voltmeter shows 52.5 (kV)
